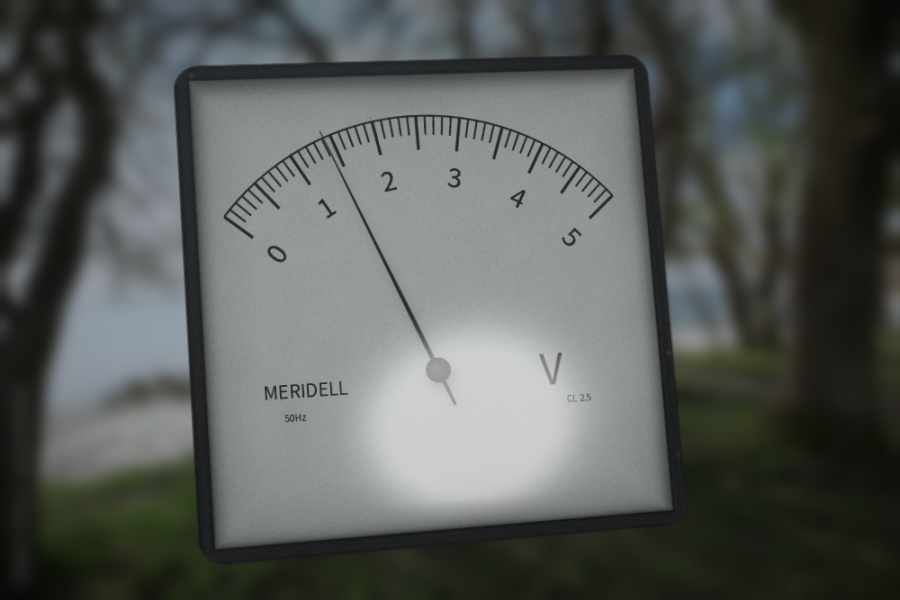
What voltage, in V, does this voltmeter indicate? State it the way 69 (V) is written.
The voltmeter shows 1.4 (V)
